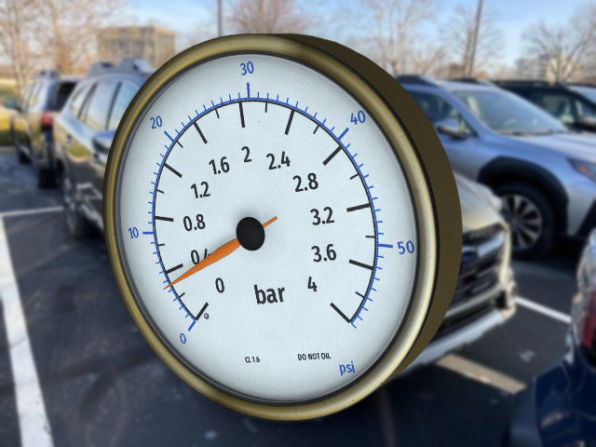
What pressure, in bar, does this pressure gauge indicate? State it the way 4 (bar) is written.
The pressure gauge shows 0.3 (bar)
